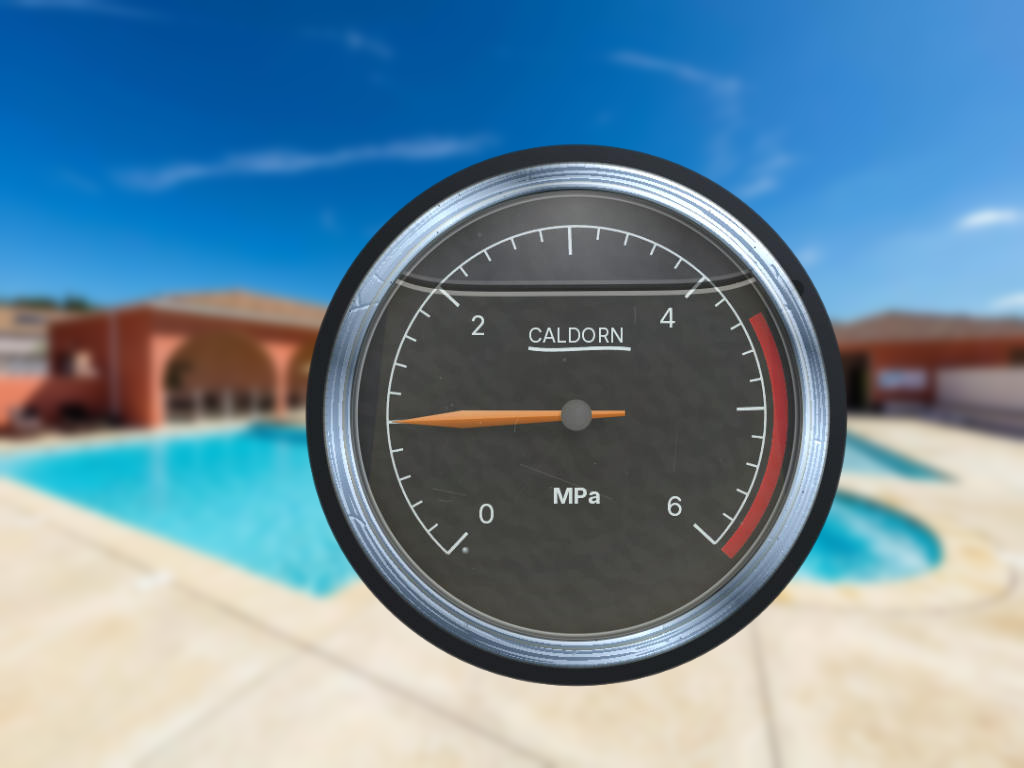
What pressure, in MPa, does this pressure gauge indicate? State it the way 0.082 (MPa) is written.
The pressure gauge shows 1 (MPa)
